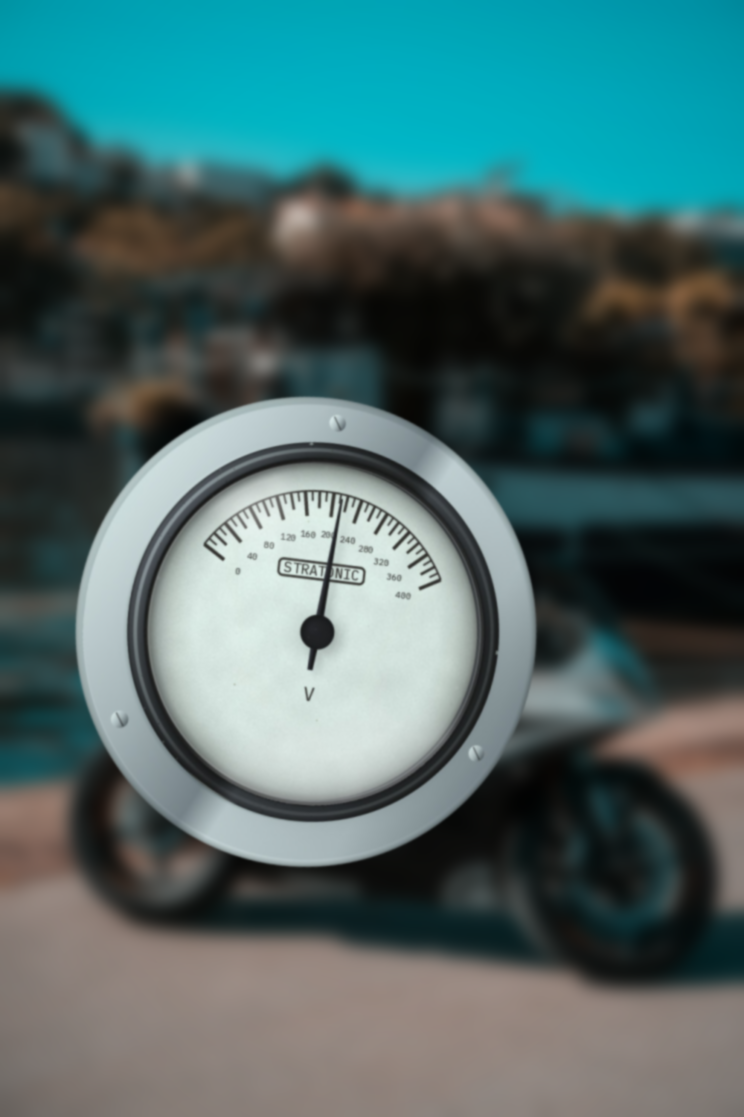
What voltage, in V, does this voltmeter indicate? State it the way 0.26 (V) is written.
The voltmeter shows 210 (V)
